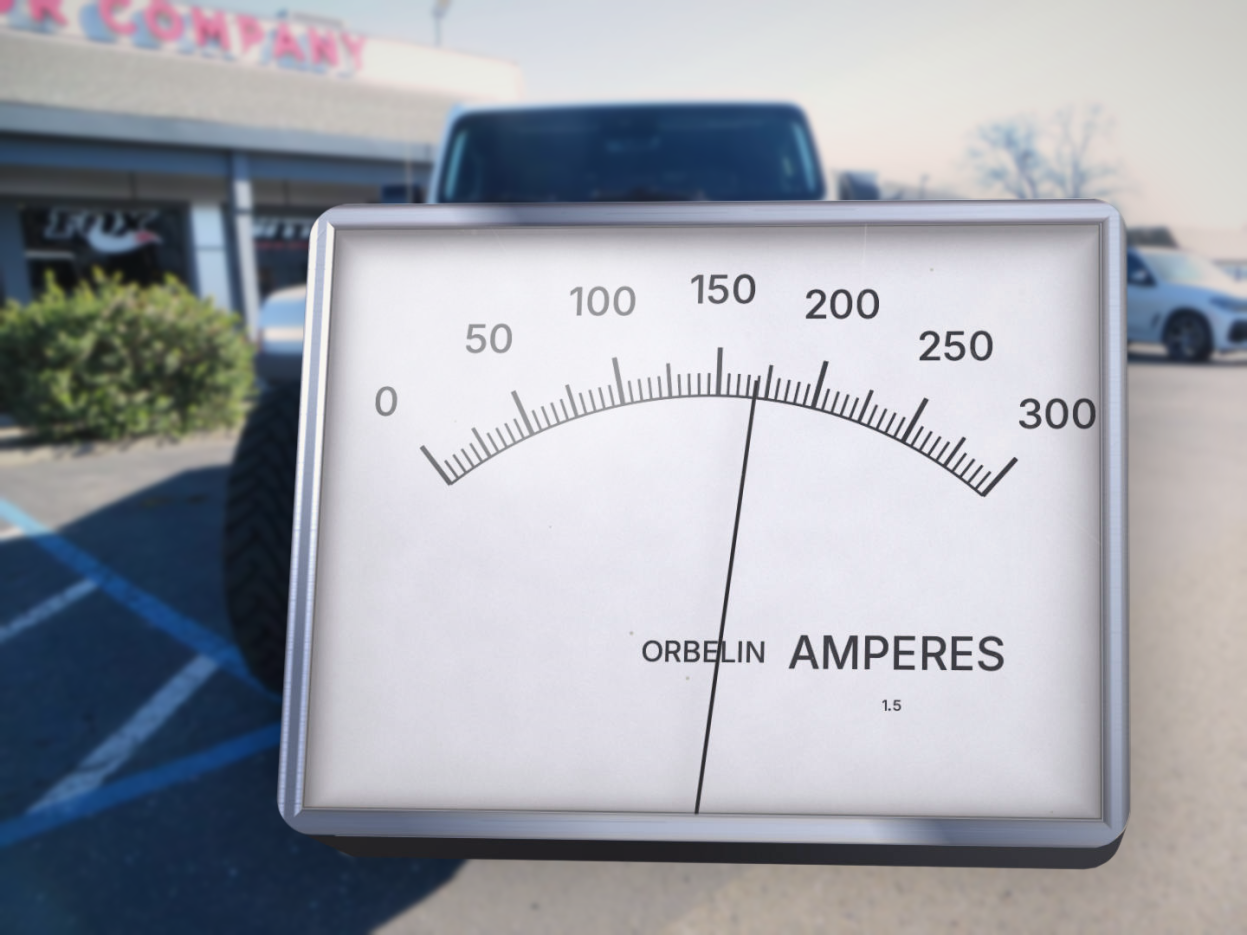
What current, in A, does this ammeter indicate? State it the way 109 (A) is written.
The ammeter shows 170 (A)
